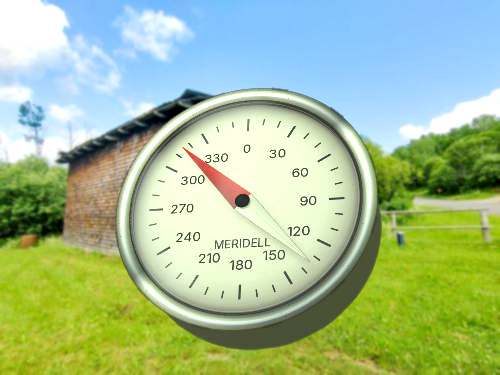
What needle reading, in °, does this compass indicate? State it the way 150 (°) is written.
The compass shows 315 (°)
